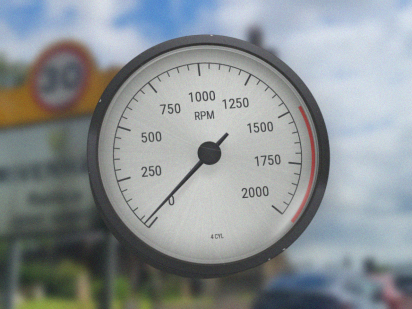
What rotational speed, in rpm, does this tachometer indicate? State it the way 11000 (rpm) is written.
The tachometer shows 25 (rpm)
